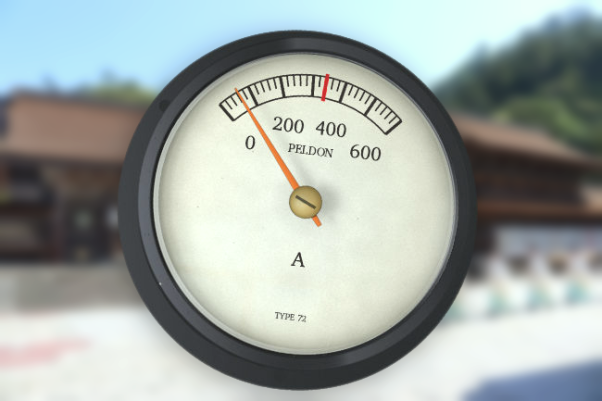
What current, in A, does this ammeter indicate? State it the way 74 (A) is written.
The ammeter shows 60 (A)
